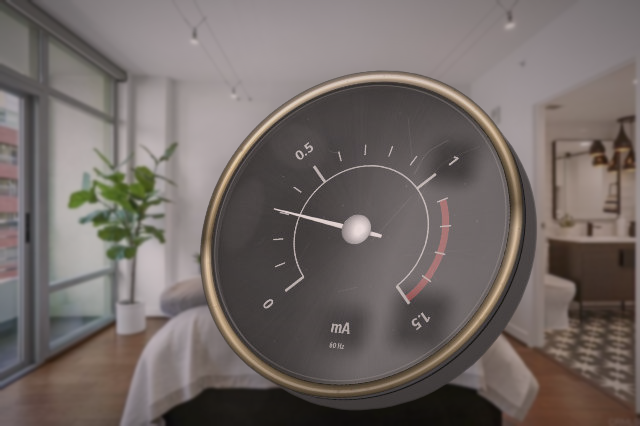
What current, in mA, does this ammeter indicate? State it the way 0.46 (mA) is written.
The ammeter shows 0.3 (mA)
